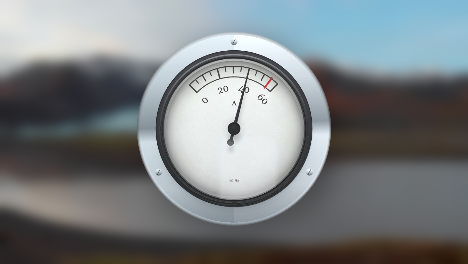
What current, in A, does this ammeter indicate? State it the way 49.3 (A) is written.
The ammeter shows 40 (A)
